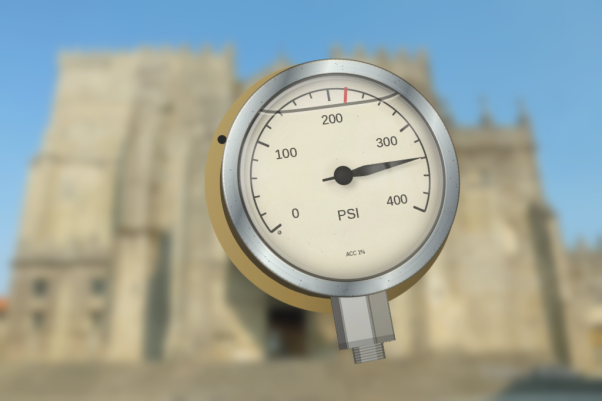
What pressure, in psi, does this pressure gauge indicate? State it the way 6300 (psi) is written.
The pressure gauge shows 340 (psi)
